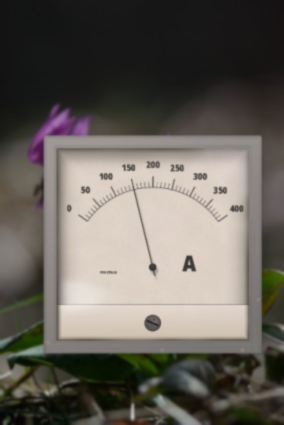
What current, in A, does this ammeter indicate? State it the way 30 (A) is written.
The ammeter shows 150 (A)
